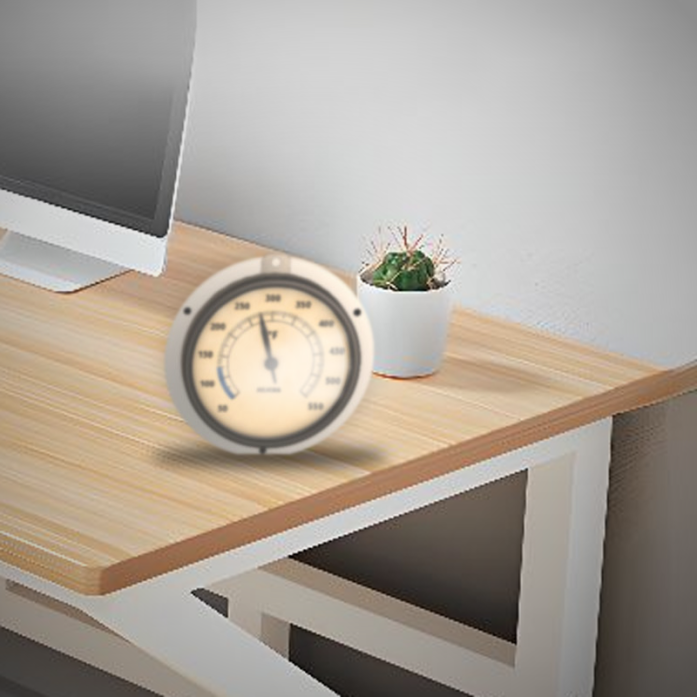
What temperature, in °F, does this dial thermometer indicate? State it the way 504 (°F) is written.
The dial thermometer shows 275 (°F)
